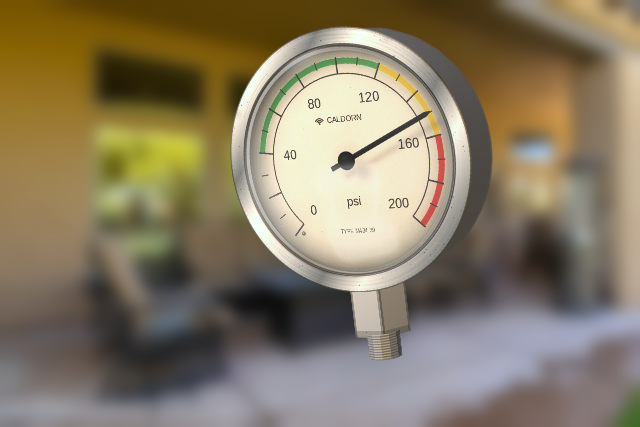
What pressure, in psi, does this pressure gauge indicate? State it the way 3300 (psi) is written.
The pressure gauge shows 150 (psi)
